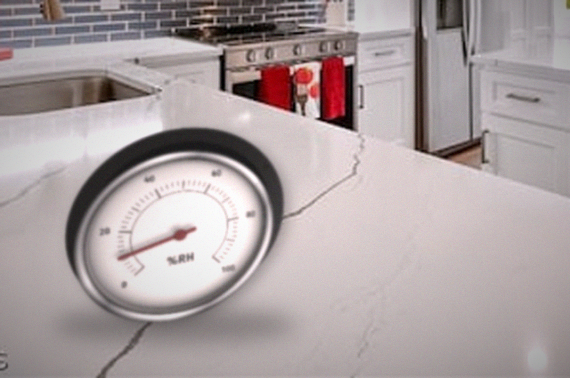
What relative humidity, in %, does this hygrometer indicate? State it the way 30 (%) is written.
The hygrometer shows 10 (%)
